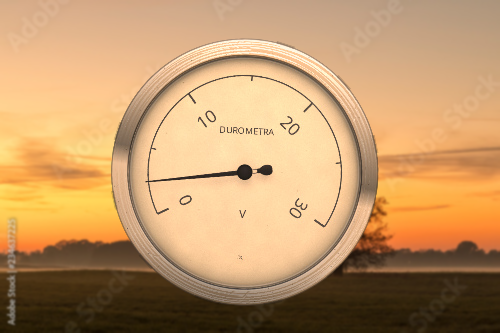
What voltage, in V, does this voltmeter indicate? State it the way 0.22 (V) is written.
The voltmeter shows 2.5 (V)
